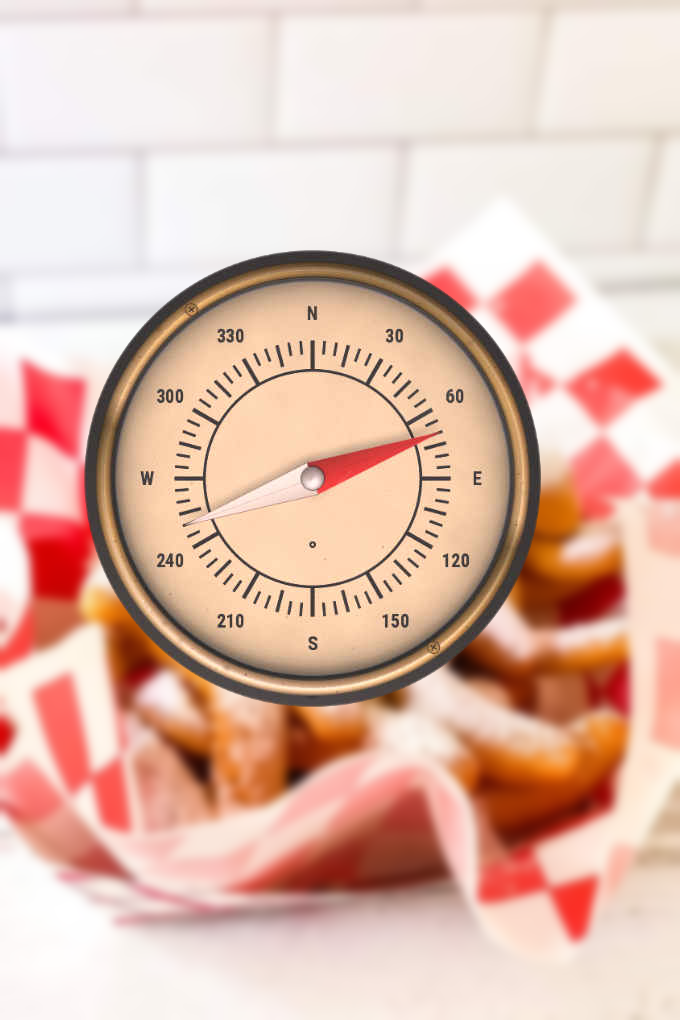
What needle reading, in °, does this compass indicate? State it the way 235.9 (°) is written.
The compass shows 70 (°)
